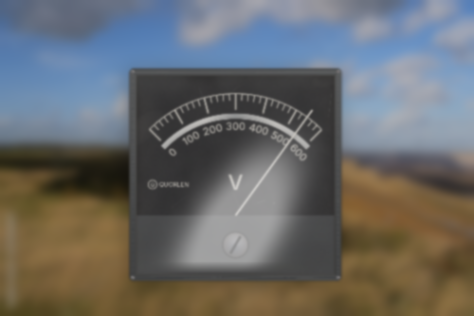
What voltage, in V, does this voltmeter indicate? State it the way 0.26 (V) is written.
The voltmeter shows 540 (V)
